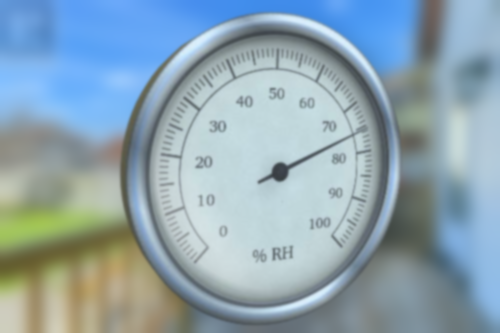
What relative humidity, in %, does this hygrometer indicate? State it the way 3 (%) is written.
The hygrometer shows 75 (%)
